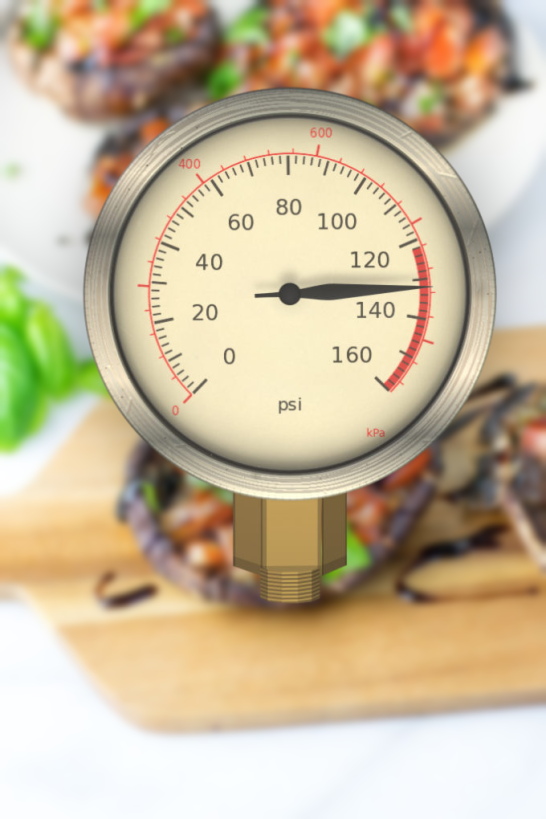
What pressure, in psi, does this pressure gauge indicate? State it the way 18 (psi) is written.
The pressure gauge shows 132 (psi)
